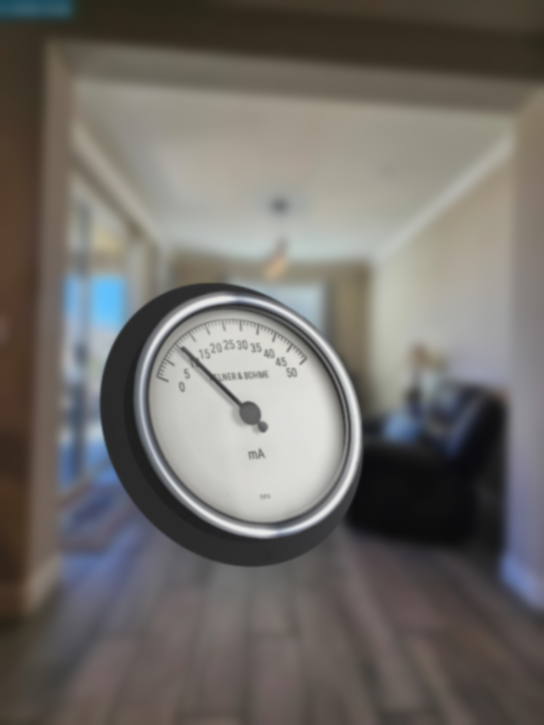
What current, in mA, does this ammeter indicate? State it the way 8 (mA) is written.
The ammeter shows 10 (mA)
